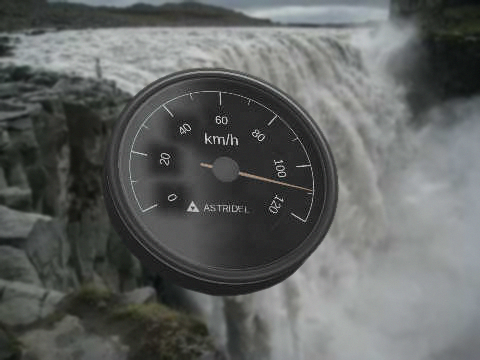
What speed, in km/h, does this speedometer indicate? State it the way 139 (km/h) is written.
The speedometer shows 110 (km/h)
